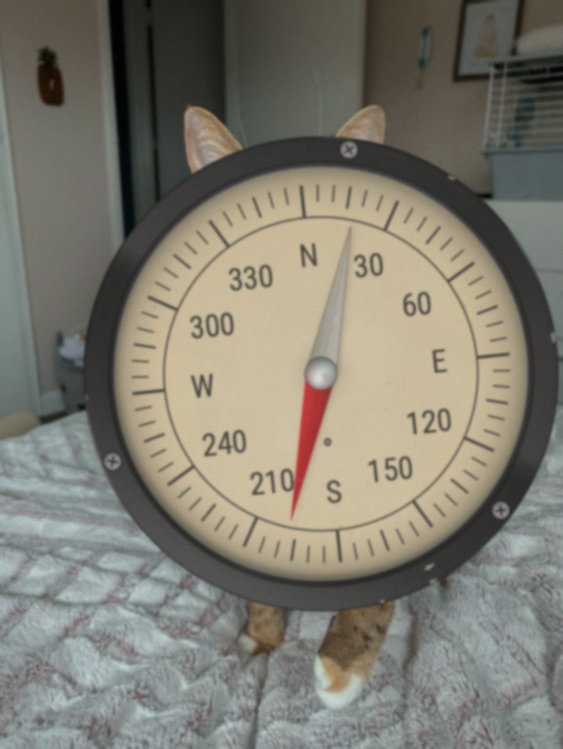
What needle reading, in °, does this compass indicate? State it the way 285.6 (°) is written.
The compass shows 197.5 (°)
